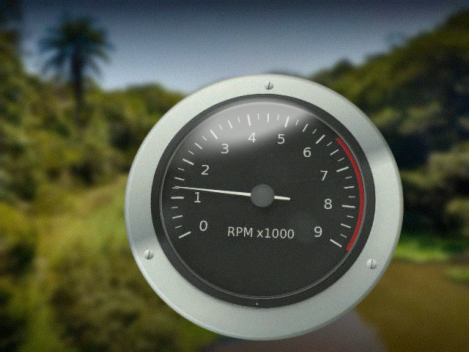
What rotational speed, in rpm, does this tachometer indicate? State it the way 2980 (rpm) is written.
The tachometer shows 1250 (rpm)
